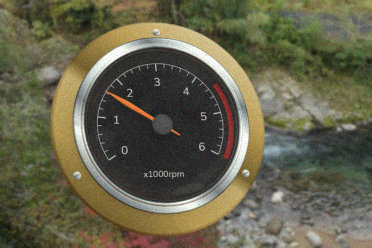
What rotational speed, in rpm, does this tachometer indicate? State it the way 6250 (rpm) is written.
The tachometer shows 1600 (rpm)
